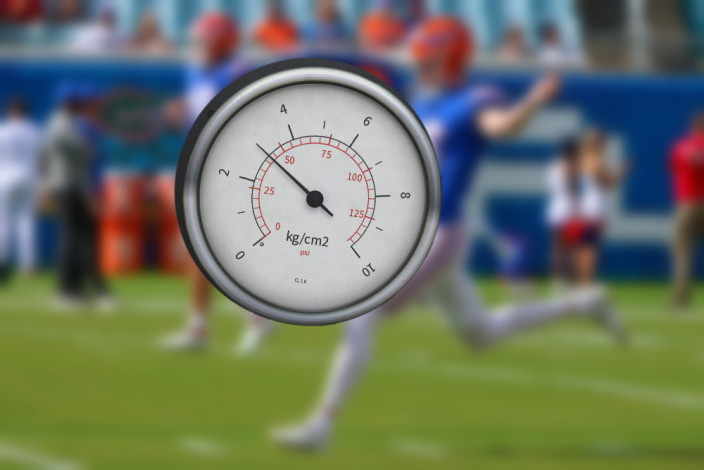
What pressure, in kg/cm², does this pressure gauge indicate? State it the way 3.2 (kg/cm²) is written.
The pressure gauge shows 3 (kg/cm²)
